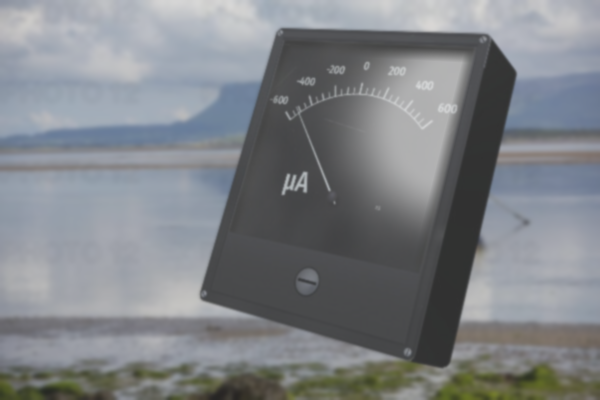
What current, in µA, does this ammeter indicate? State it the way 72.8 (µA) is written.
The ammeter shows -500 (µA)
